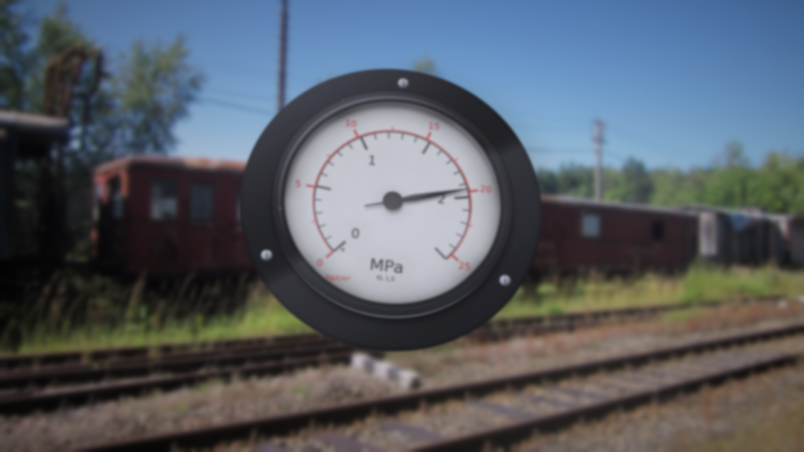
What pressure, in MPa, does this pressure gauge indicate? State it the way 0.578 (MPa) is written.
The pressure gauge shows 1.95 (MPa)
